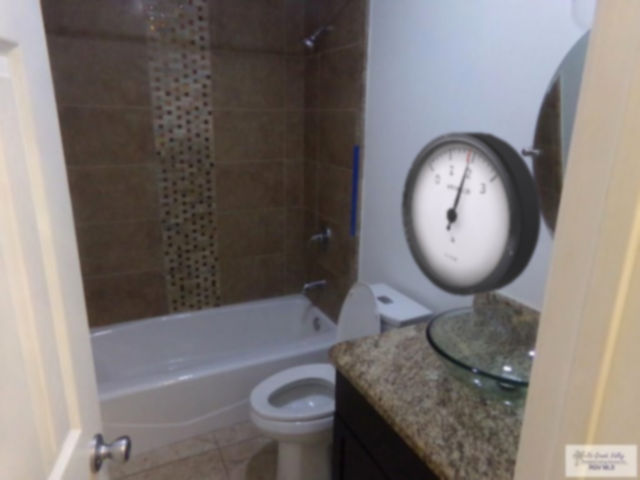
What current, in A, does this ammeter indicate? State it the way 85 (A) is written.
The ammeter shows 2 (A)
